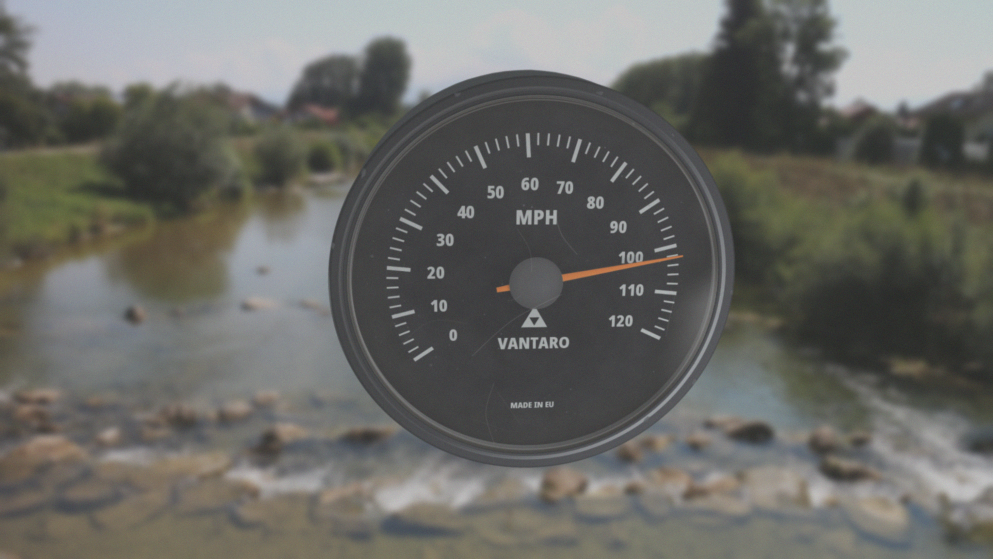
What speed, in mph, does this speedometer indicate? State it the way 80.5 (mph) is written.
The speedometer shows 102 (mph)
